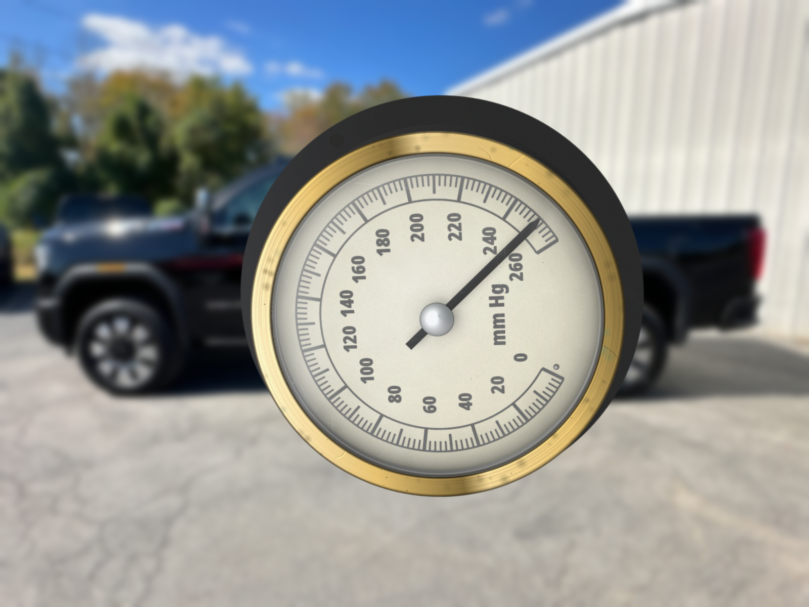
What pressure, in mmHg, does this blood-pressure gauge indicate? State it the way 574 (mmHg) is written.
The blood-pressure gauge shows 250 (mmHg)
